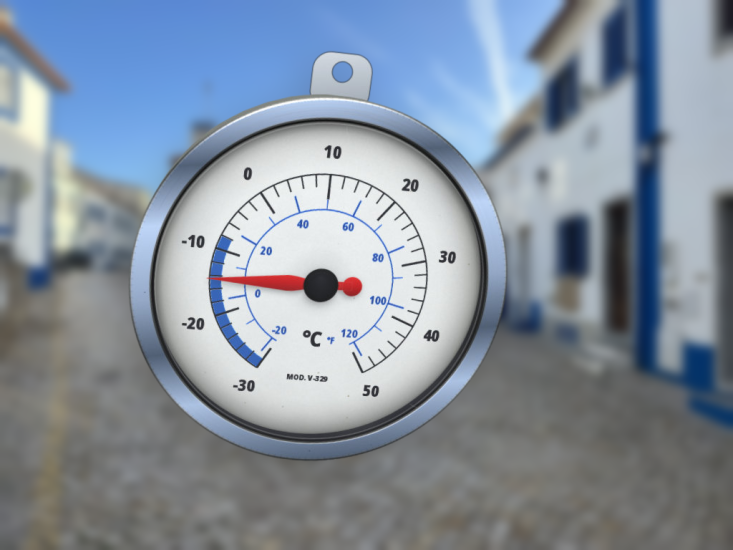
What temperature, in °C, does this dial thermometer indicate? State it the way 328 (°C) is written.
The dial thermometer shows -14 (°C)
